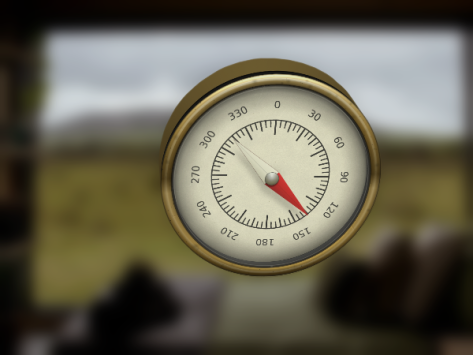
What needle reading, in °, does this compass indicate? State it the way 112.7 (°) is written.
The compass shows 135 (°)
